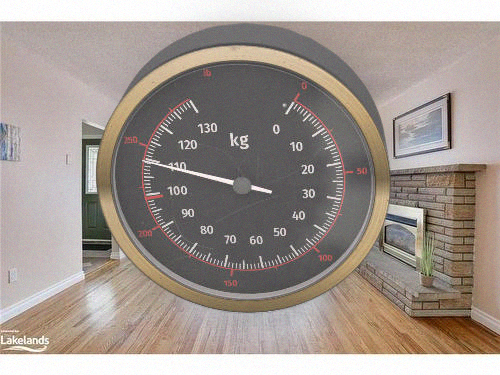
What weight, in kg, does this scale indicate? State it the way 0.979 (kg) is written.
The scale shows 110 (kg)
